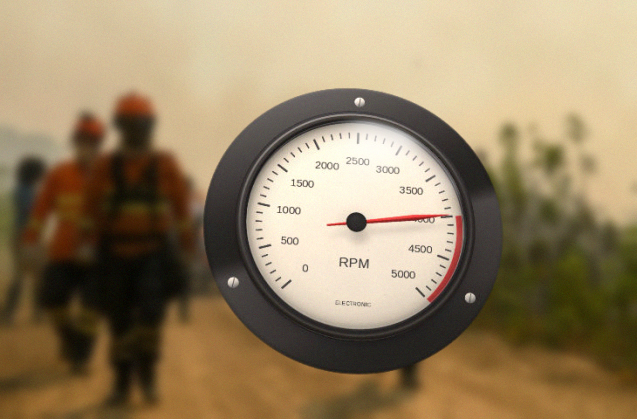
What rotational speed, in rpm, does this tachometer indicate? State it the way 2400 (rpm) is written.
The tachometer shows 4000 (rpm)
